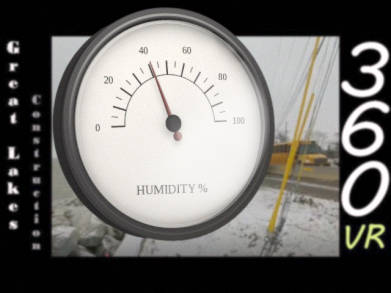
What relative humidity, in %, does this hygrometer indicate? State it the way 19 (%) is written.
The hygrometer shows 40 (%)
